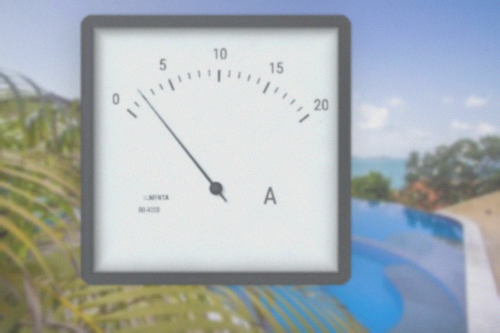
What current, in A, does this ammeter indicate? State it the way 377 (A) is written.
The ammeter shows 2 (A)
